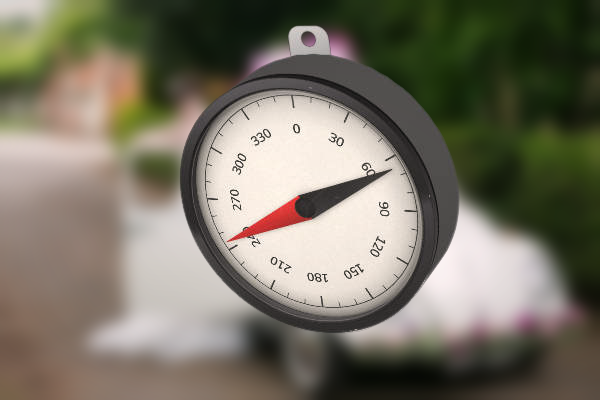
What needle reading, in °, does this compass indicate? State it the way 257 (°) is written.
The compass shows 245 (°)
